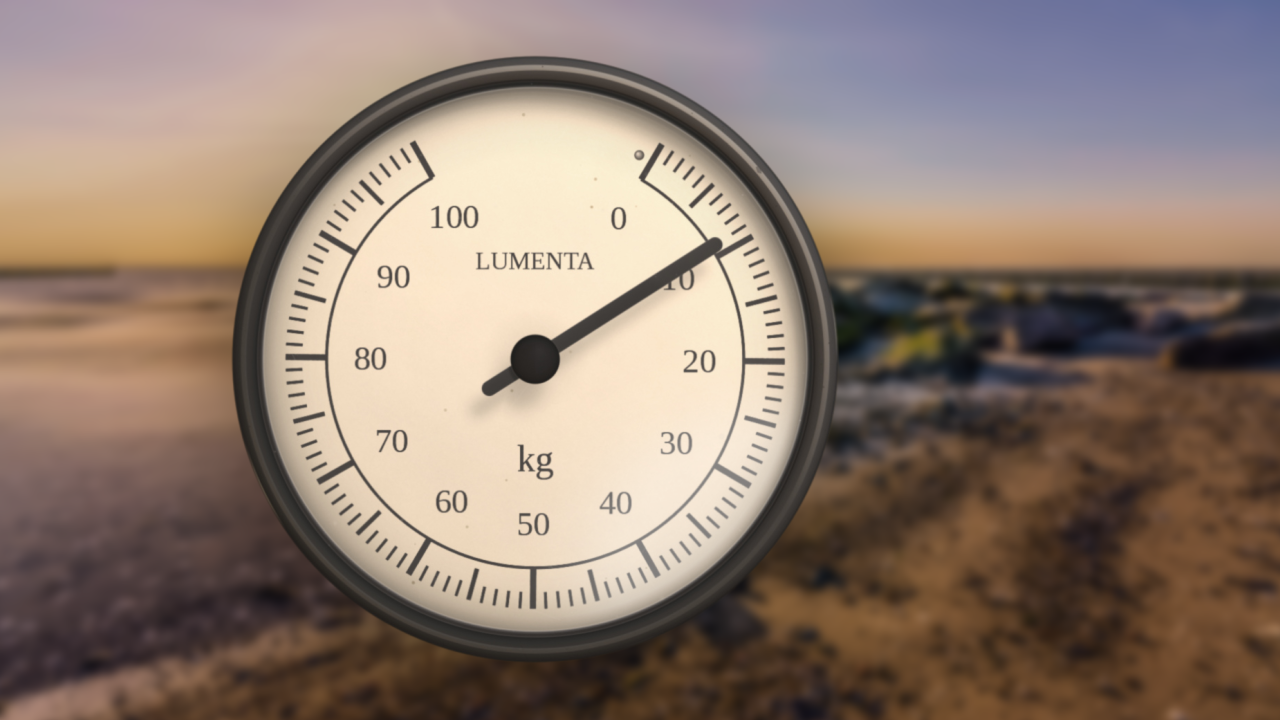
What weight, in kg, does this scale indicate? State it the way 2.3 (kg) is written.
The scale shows 9 (kg)
